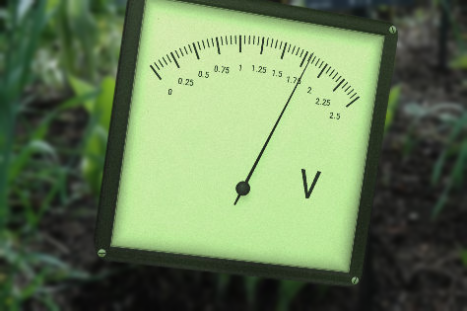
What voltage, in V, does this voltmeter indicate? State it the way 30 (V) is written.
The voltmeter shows 1.8 (V)
